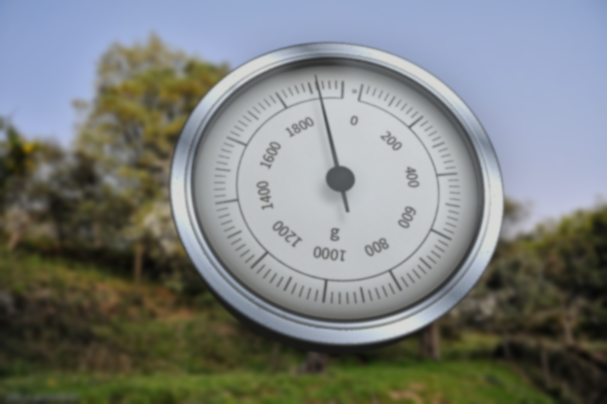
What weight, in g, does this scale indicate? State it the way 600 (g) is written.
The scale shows 1920 (g)
